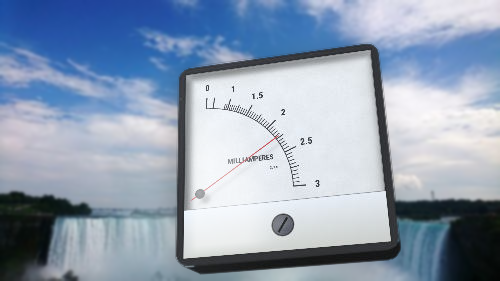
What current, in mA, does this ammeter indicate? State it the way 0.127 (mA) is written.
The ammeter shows 2.25 (mA)
